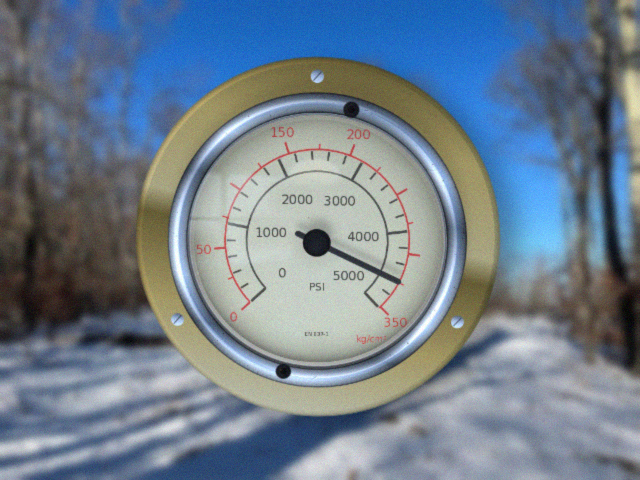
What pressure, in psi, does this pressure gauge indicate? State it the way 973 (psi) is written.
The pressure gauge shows 4600 (psi)
